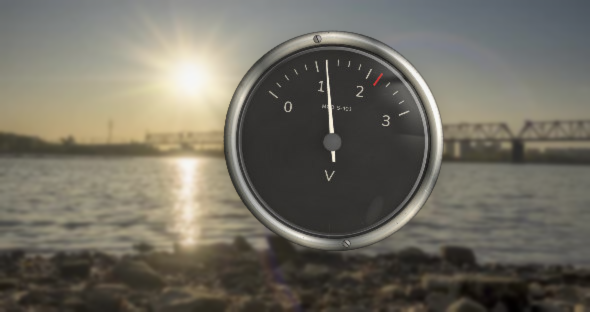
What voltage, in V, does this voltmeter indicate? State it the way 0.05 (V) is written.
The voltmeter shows 1.2 (V)
